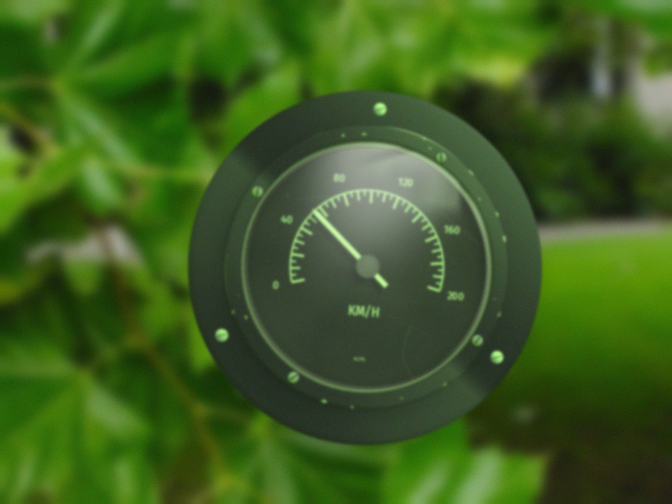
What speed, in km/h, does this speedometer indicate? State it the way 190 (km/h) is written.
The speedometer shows 55 (km/h)
